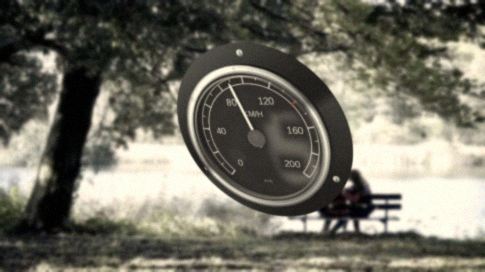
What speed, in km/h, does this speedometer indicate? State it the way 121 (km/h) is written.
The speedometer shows 90 (km/h)
